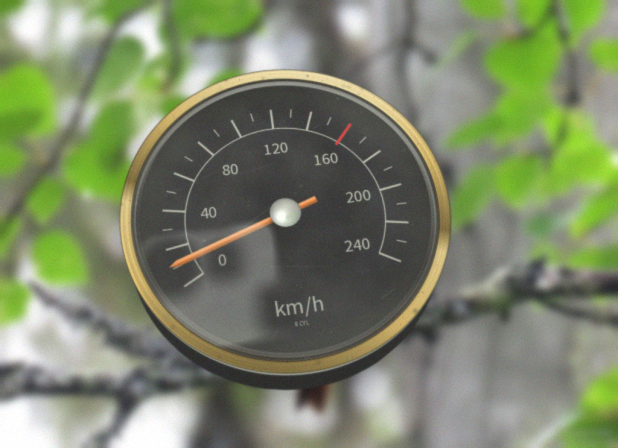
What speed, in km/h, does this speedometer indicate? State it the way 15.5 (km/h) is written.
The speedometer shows 10 (km/h)
